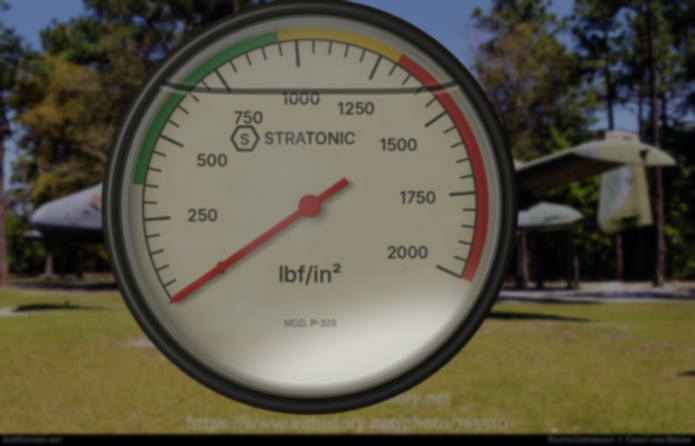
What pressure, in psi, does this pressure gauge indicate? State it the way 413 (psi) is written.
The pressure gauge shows 0 (psi)
